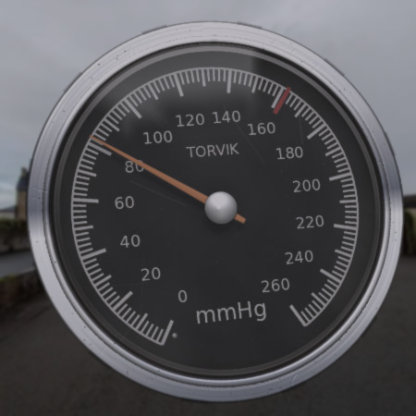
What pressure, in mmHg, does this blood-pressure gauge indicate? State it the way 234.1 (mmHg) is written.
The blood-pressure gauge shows 82 (mmHg)
